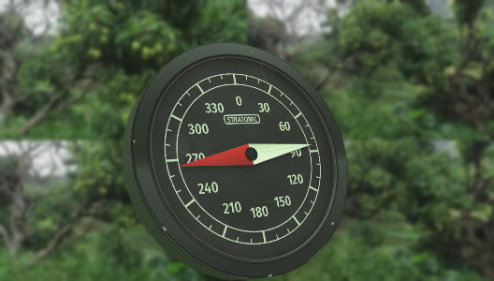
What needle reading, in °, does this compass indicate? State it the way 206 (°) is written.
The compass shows 265 (°)
